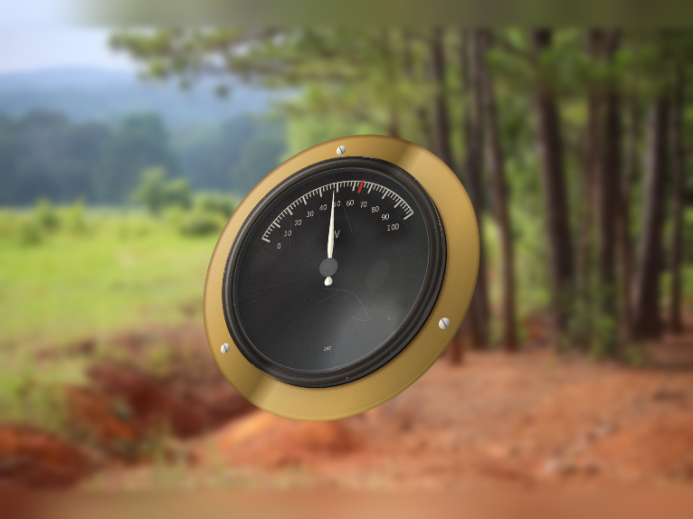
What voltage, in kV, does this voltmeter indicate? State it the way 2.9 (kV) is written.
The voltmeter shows 50 (kV)
